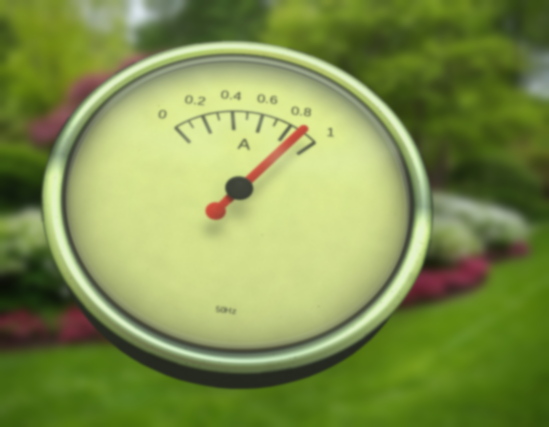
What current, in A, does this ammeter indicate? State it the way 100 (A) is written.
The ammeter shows 0.9 (A)
